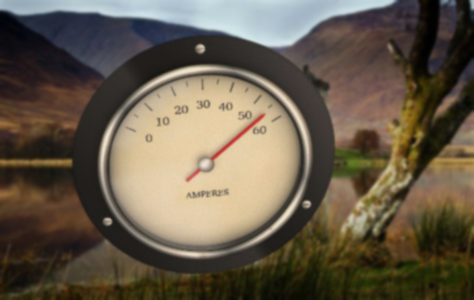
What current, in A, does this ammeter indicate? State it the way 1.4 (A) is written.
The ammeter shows 55 (A)
